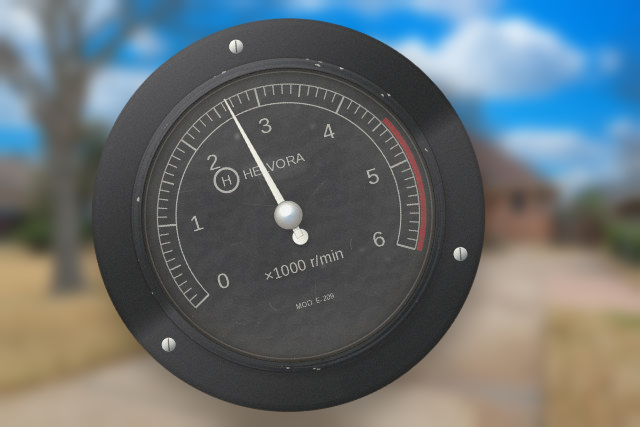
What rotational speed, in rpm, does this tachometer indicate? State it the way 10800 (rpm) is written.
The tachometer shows 2650 (rpm)
